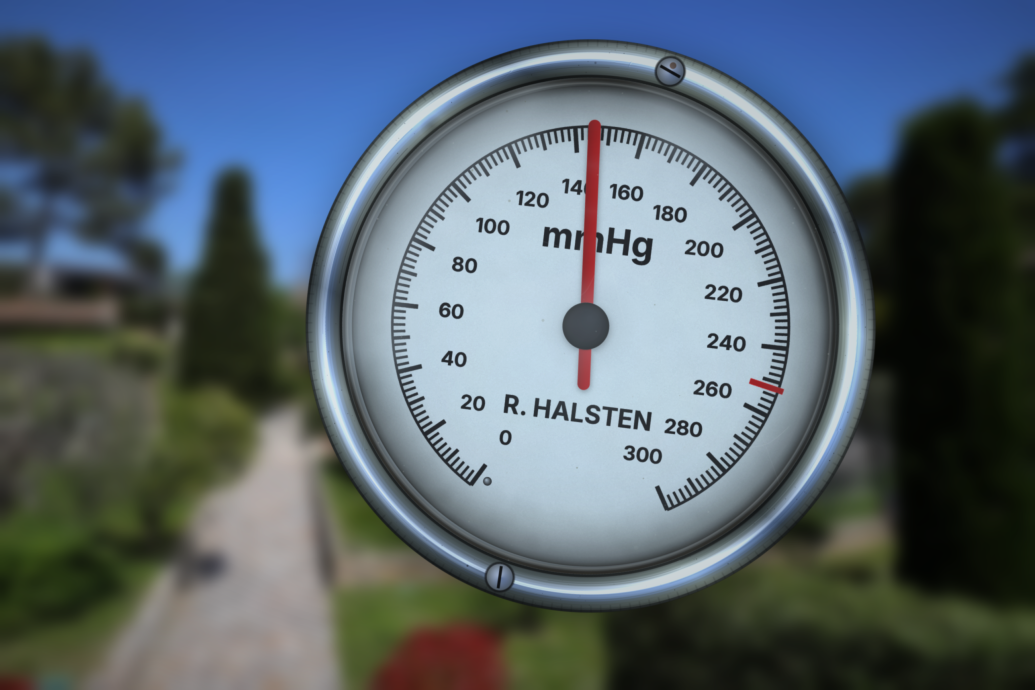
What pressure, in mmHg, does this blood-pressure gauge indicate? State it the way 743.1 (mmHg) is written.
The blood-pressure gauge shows 146 (mmHg)
